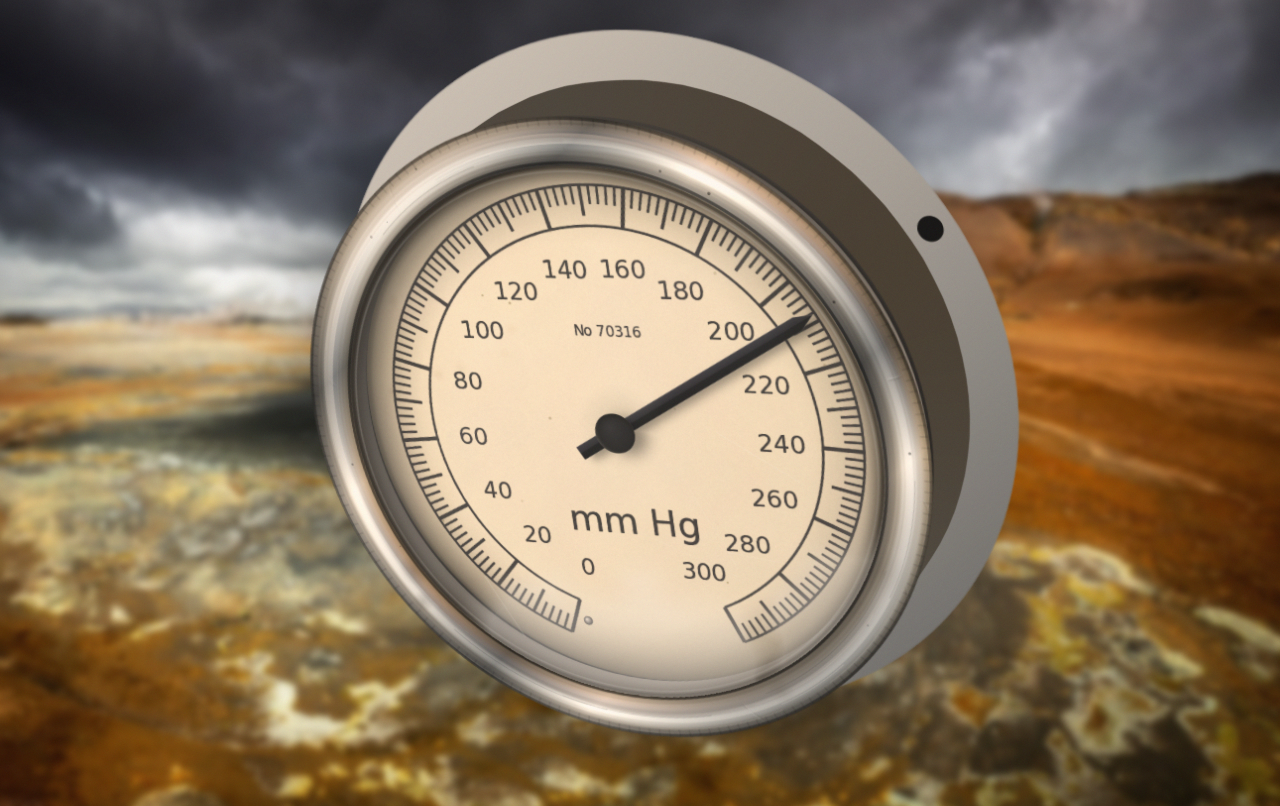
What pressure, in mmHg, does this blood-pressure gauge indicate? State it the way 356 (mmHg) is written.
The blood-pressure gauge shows 208 (mmHg)
